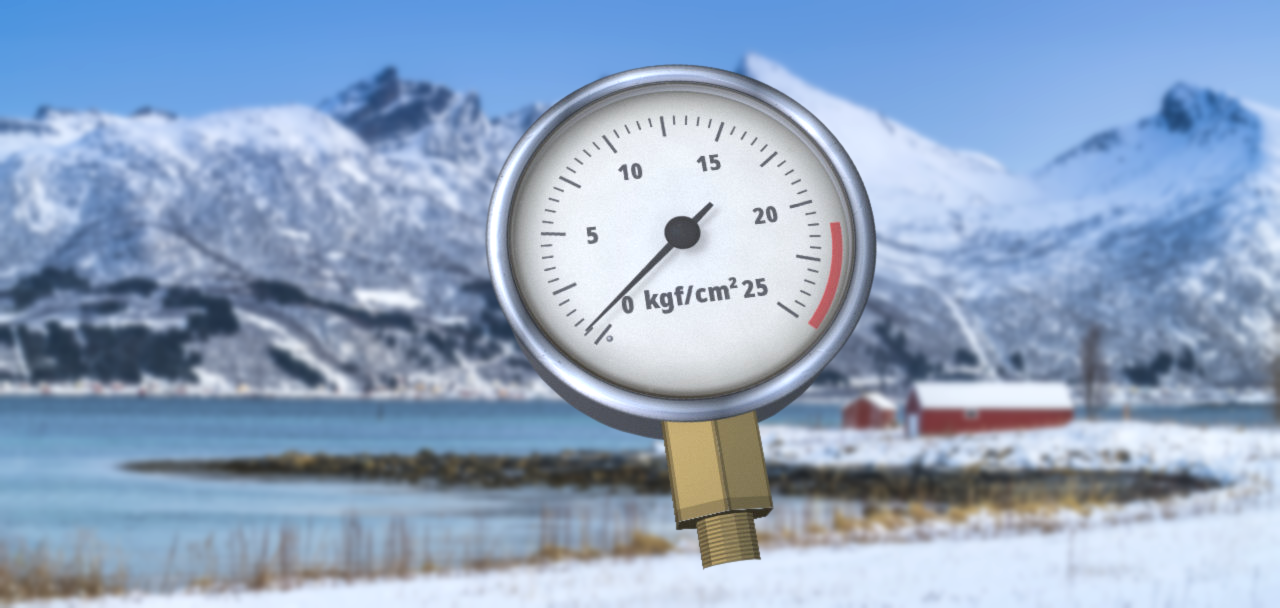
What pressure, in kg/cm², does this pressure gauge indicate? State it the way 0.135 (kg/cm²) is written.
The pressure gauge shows 0.5 (kg/cm²)
